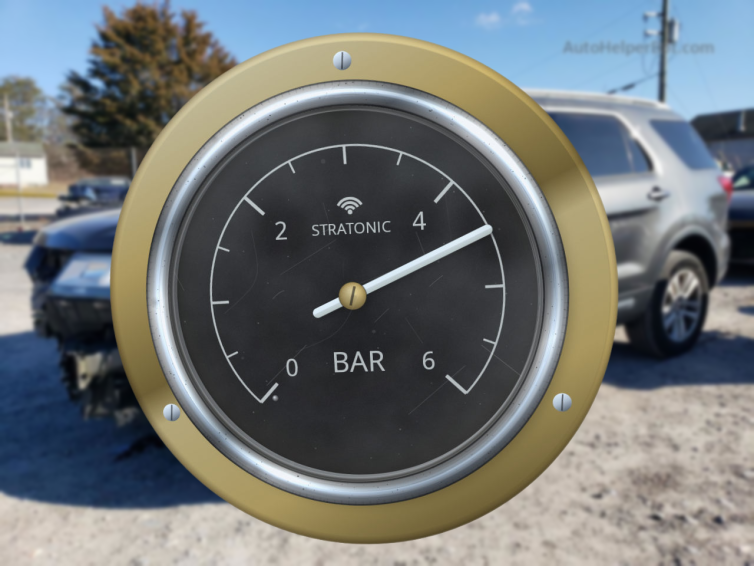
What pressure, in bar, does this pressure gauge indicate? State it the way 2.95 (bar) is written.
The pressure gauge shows 4.5 (bar)
